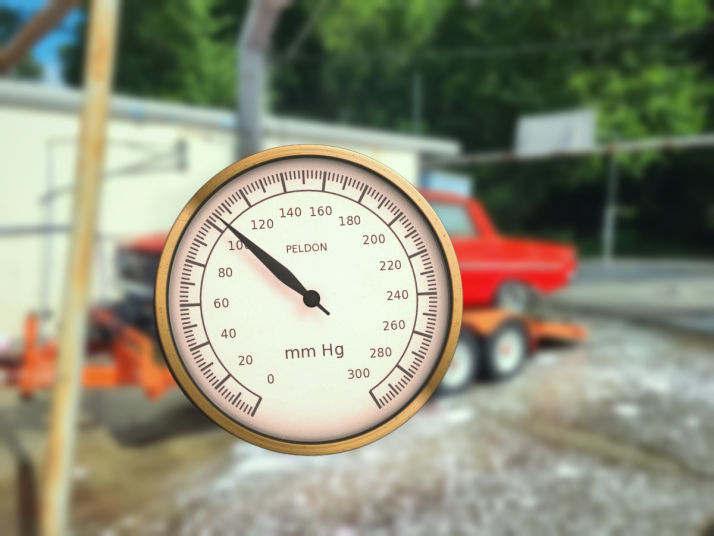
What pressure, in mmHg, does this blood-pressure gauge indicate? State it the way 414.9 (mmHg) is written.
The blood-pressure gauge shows 104 (mmHg)
